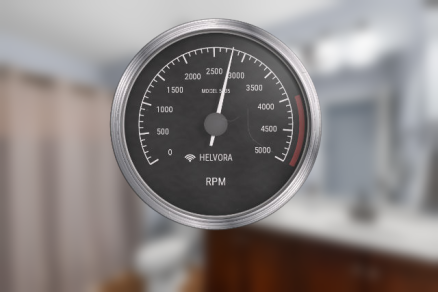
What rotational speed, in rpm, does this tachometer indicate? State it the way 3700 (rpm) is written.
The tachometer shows 2800 (rpm)
